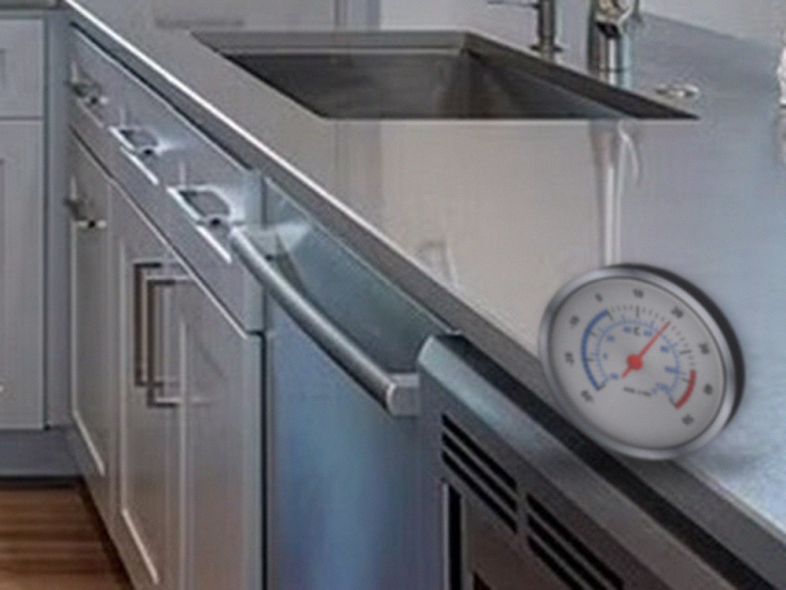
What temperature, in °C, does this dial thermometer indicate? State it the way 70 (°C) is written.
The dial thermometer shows 20 (°C)
